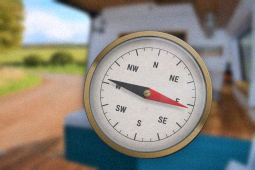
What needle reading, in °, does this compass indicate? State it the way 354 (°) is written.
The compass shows 95 (°)
